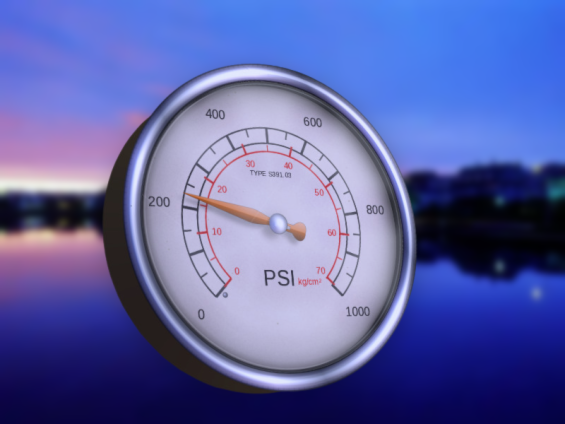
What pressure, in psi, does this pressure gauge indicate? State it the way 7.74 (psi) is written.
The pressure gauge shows 225 (psi)
